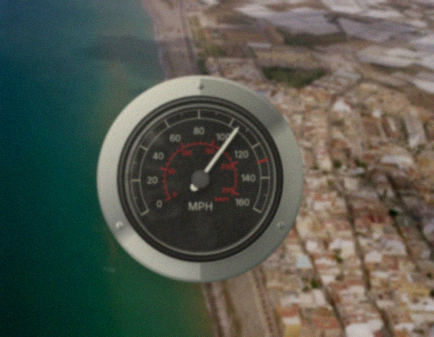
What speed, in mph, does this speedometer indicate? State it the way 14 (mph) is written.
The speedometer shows 105 (mph)
